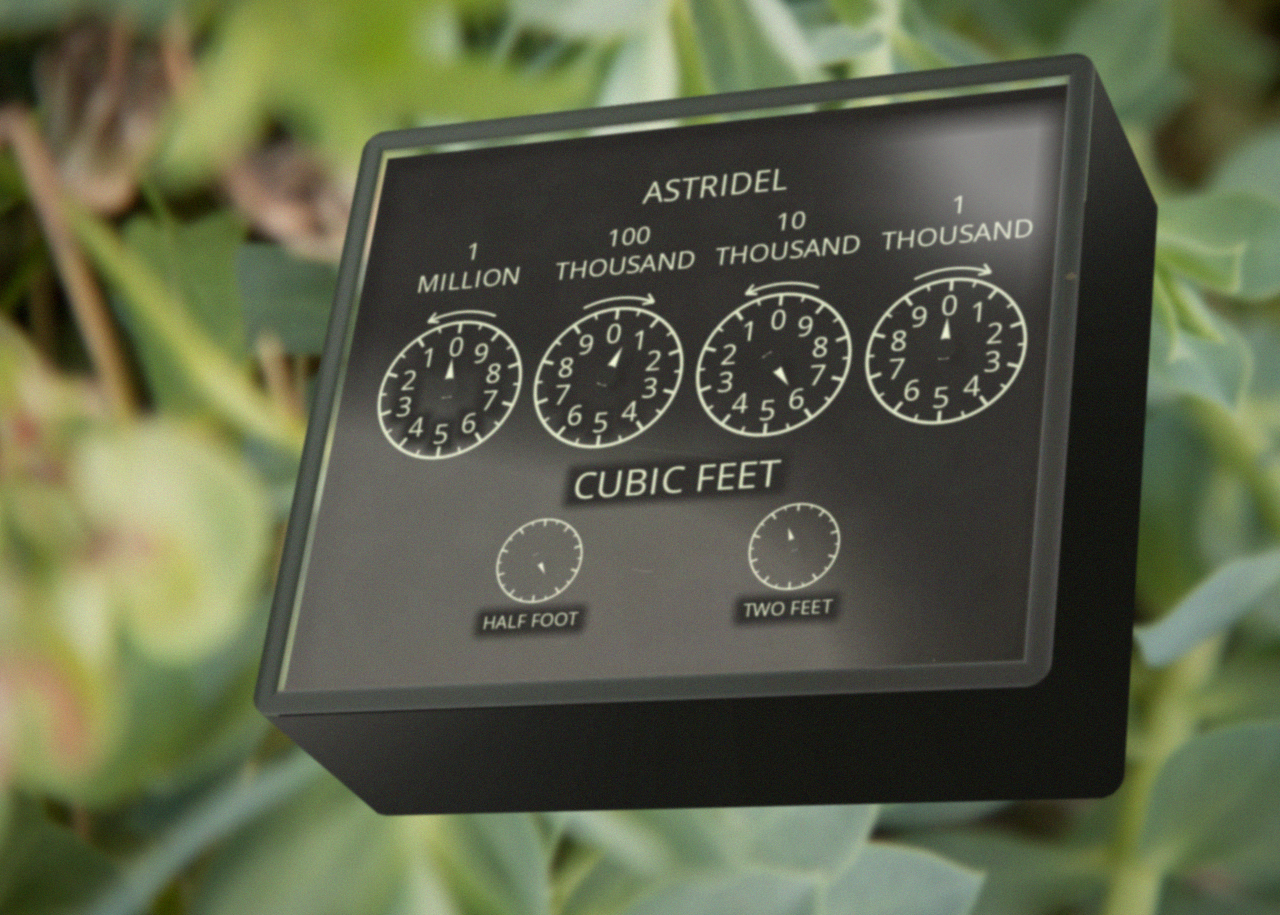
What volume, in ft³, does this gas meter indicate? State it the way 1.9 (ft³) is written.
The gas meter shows 6000 (ft³)
